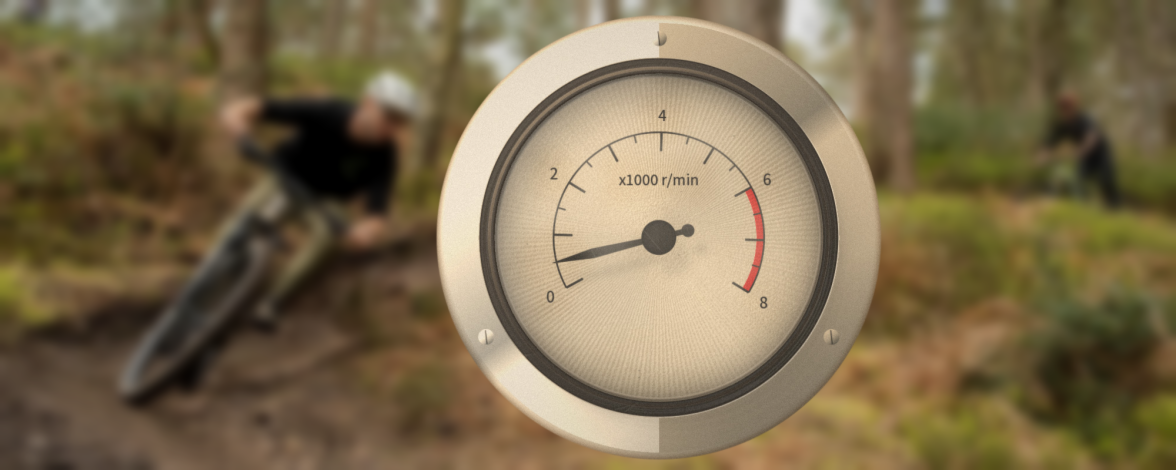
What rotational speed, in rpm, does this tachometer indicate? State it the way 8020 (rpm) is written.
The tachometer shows 500 (rpm)
